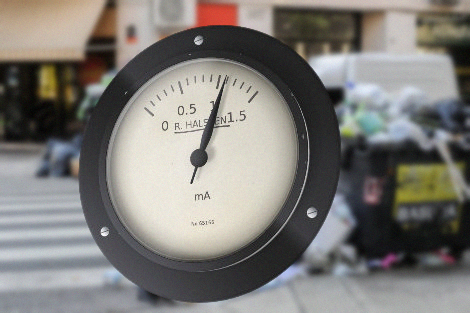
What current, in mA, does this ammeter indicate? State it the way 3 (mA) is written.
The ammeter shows 1.1 (mA)
